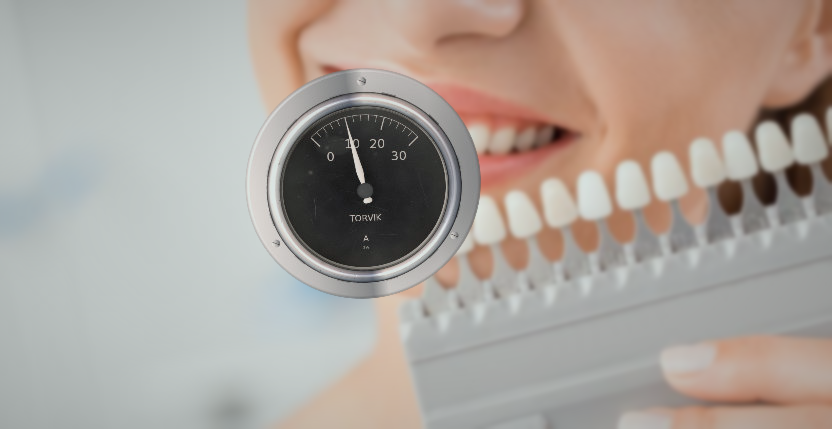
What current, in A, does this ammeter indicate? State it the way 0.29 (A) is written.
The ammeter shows 10 (A)
